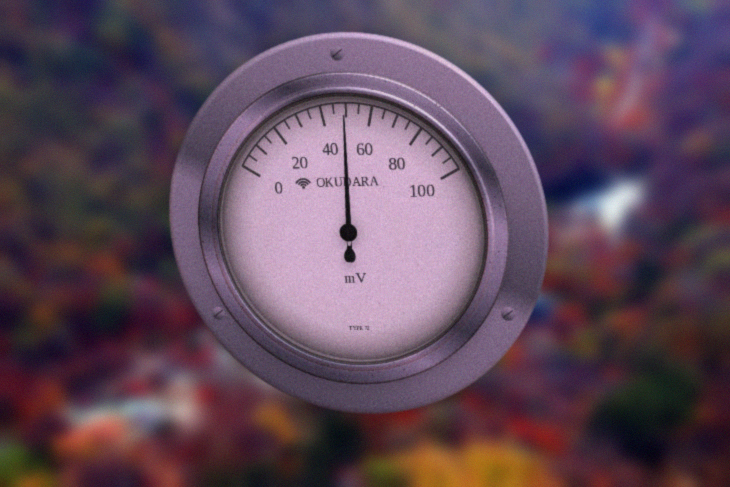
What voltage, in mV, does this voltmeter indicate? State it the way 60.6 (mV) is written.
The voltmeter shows 50 (mV)
